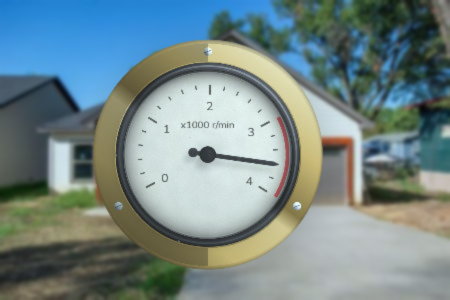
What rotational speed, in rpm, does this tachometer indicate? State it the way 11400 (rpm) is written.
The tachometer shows 3600 (rpm)
